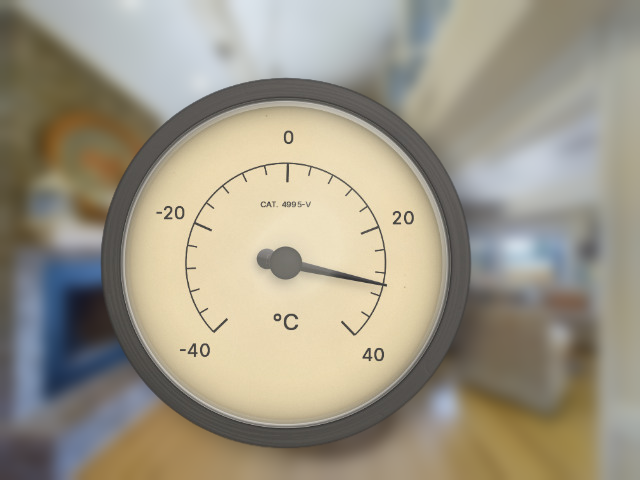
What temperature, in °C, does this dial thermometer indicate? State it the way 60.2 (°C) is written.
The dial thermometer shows 30 (°C)
